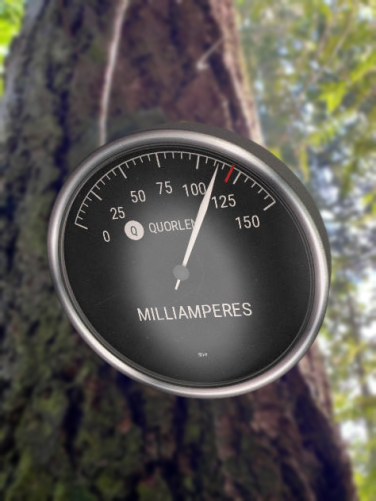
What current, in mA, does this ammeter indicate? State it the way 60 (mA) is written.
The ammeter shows 112.5 (mA)
